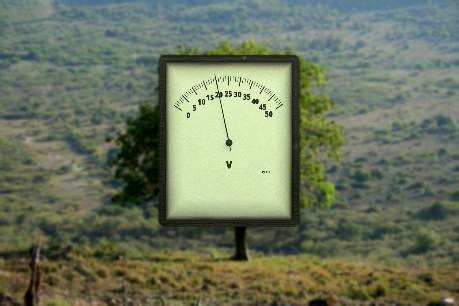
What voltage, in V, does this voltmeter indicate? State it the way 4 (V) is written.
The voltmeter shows 20 (V)
